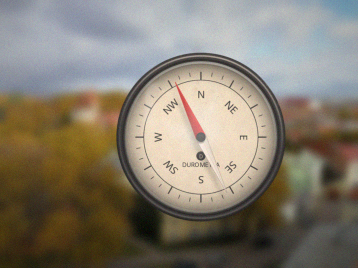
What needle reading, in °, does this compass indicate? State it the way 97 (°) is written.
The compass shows 335 (°)
